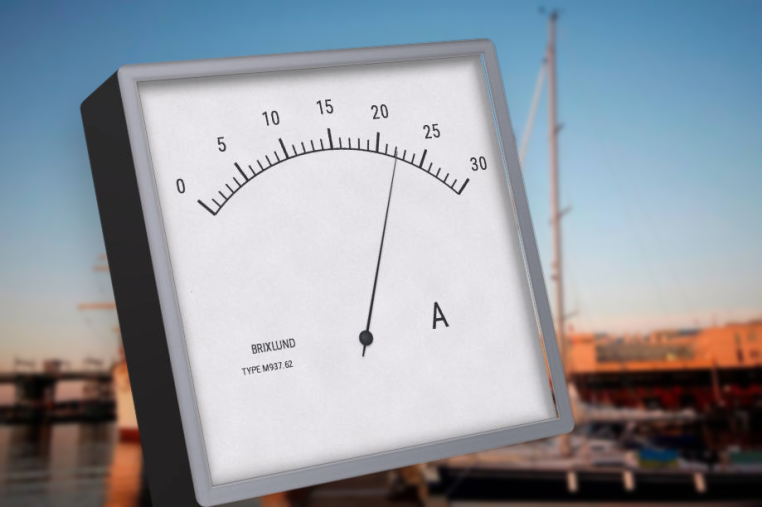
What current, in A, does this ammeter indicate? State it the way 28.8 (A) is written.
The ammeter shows 22 (A)
